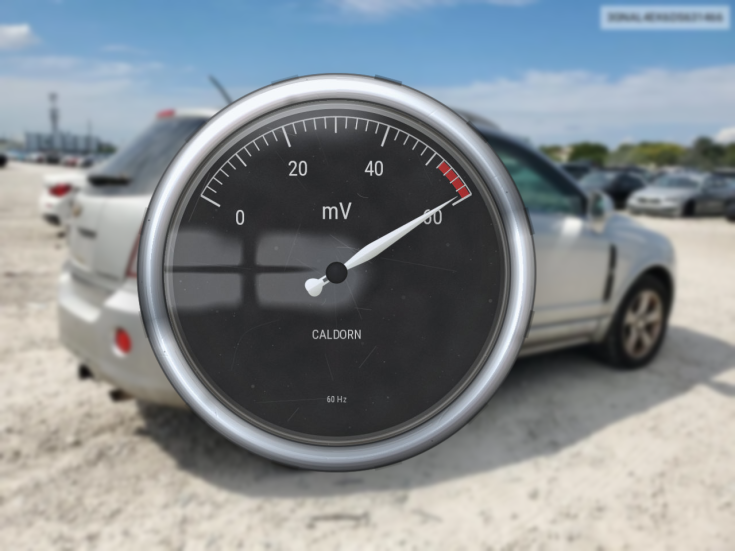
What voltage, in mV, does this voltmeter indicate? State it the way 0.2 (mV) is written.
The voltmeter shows 59 (mV)
